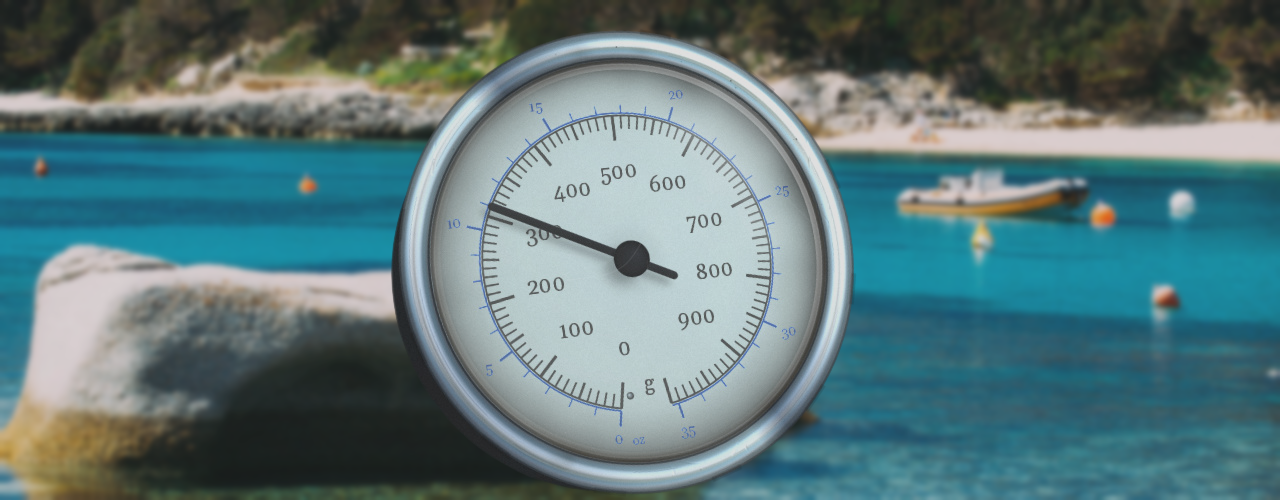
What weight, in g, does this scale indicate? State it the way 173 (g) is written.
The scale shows 310 (g)
